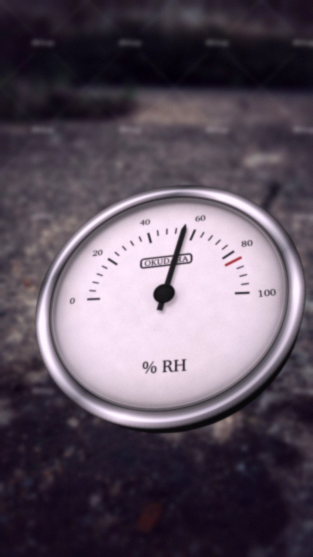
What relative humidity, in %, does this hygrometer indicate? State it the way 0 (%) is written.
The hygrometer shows 56 (%)
